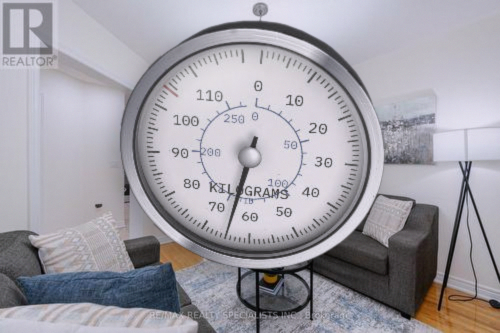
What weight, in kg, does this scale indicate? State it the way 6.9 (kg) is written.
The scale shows 65 (kg)
